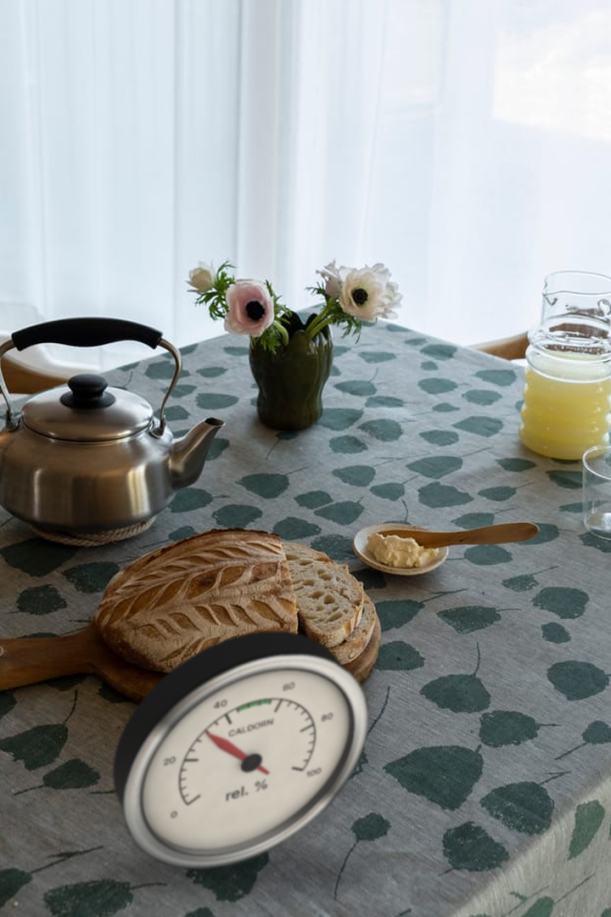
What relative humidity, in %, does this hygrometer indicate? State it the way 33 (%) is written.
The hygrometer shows 32 (%)
